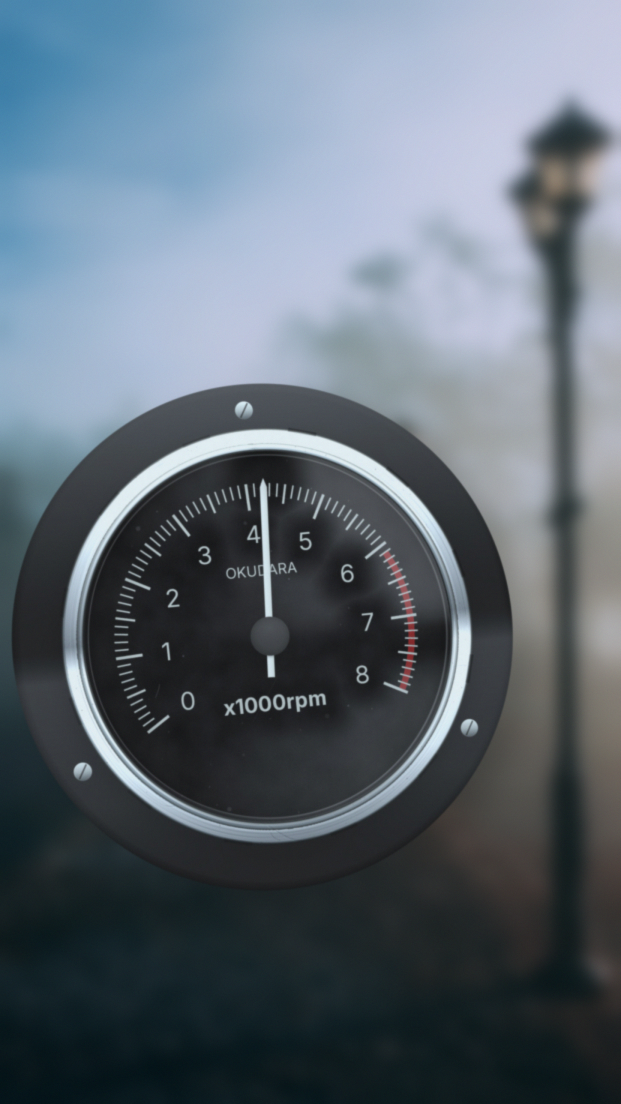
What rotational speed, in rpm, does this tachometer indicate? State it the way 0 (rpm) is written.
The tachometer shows 4200 (rpm)
